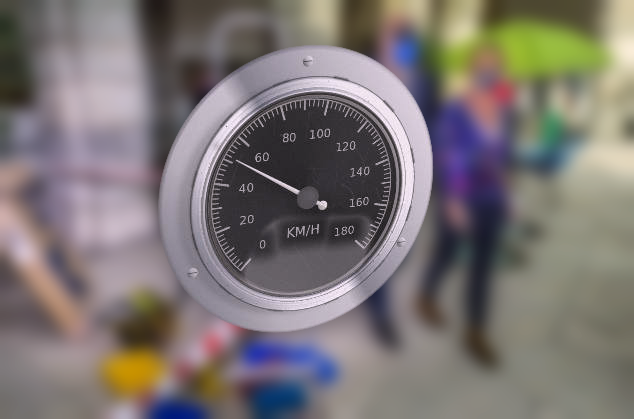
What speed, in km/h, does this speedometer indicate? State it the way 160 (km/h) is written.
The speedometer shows 52 (km/h)
